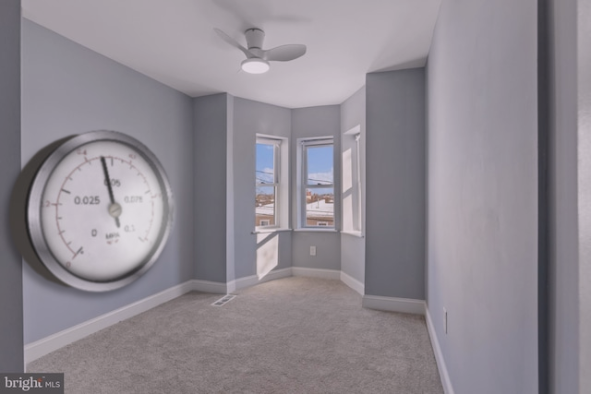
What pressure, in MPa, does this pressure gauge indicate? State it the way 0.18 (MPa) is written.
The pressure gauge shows 0.045 (MPa)
